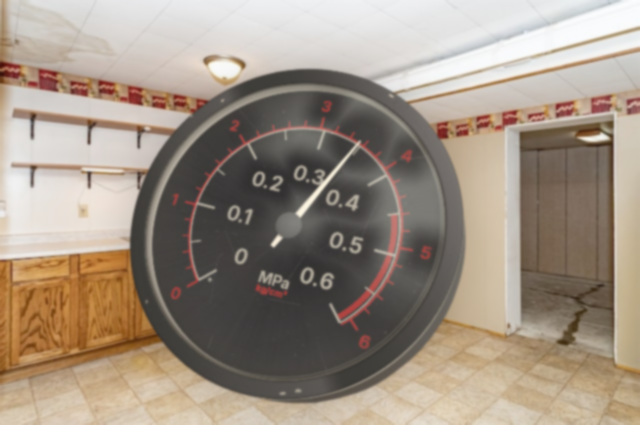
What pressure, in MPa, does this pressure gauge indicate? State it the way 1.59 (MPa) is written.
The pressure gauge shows 0.35 (MPa)
